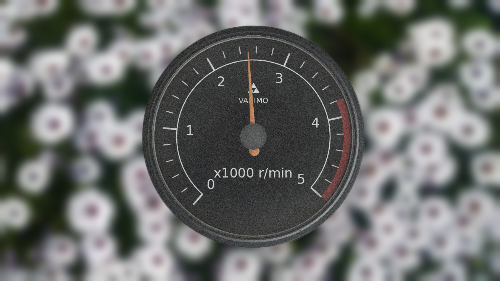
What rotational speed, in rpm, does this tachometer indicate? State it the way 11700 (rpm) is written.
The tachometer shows 2500 (rpm)
